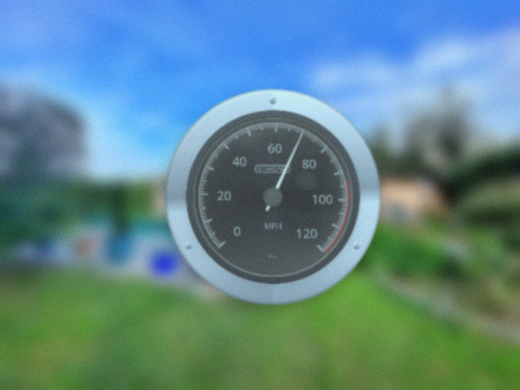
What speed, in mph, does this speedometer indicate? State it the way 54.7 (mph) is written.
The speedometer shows 70 (mph)
